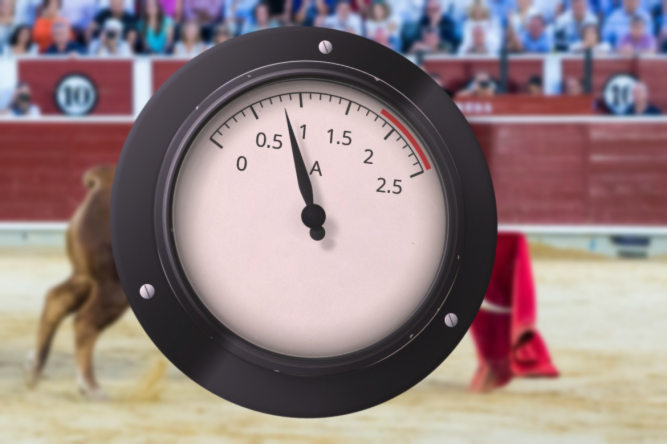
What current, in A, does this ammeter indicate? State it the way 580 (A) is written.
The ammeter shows 0.8 (A)
